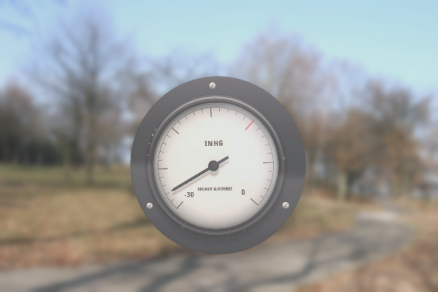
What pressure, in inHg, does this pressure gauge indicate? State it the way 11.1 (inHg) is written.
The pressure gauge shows -28 (inHg)
